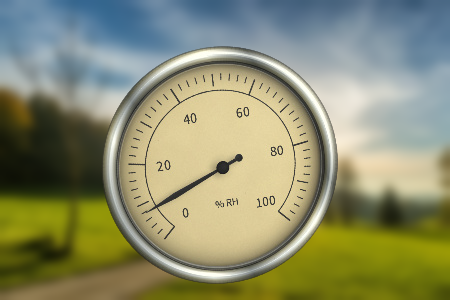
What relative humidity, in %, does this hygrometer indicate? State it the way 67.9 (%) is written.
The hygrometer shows 8 (%)
